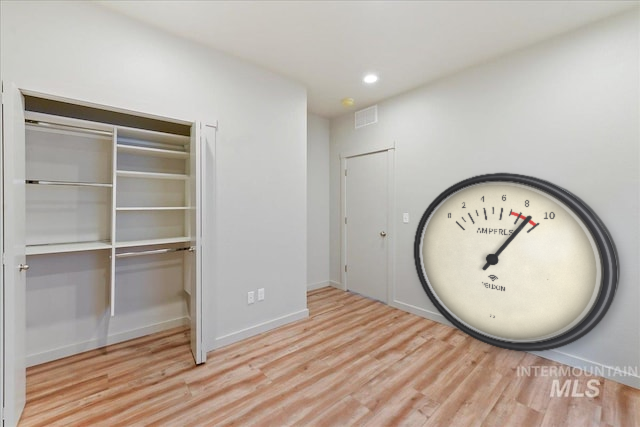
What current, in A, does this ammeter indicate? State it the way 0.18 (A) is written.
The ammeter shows 9 (A)
